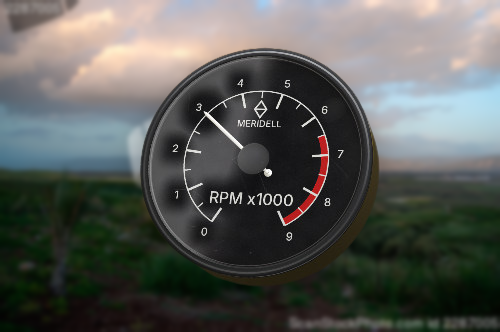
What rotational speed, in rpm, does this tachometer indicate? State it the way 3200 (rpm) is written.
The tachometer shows 3000 (rpm)
